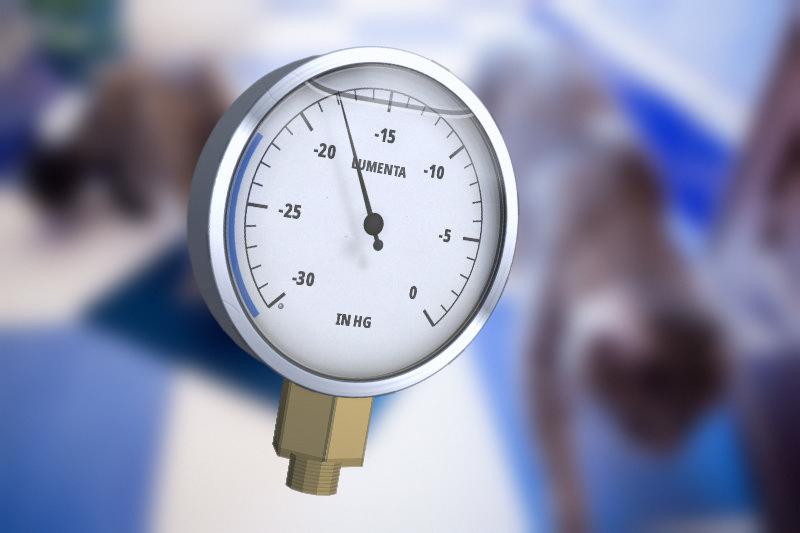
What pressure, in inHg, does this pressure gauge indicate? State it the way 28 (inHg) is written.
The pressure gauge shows -18 (inHg)
